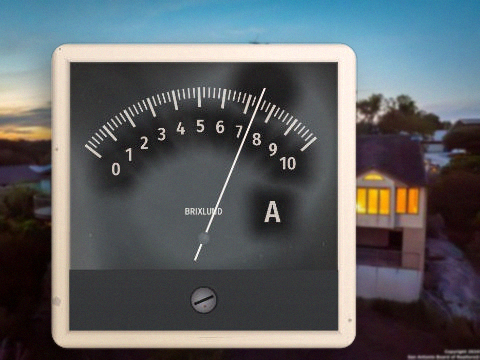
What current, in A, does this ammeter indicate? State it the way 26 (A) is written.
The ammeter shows 7.4 (A)
